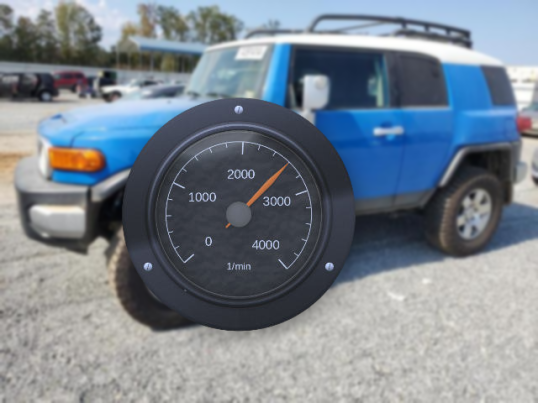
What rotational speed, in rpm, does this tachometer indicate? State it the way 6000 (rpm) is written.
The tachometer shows 2600 (rpm)
